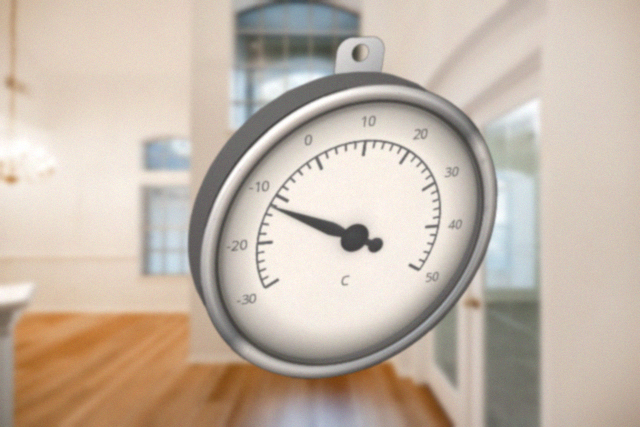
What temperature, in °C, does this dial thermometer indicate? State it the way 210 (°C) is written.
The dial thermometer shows -12 (°C)
